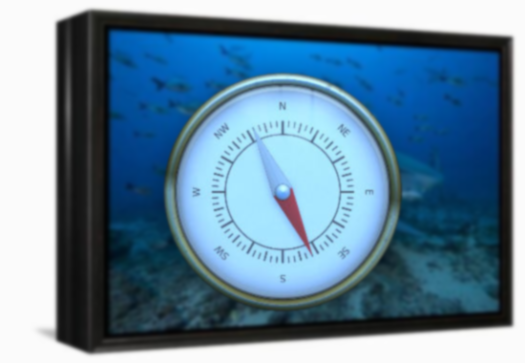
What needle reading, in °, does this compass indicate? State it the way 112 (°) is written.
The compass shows 155 (°)
